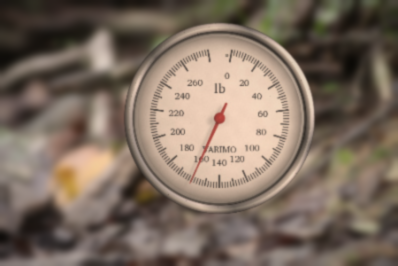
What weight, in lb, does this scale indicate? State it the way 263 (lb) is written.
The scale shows 160 (lb)
